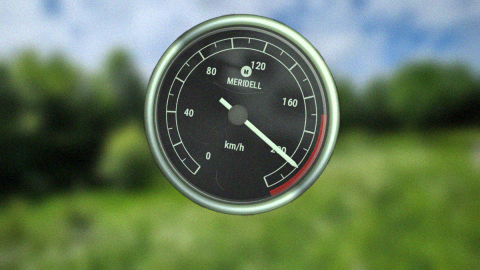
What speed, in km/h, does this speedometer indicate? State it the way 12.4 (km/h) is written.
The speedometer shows 200 (km/h)
